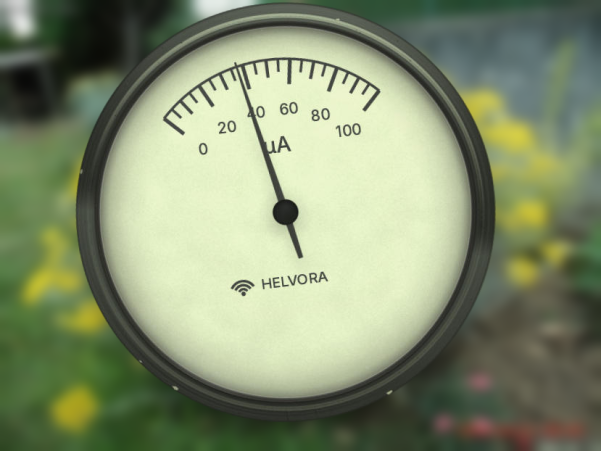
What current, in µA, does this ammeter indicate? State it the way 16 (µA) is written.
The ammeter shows 37.5 (µA)
